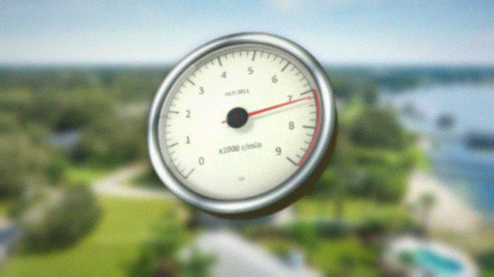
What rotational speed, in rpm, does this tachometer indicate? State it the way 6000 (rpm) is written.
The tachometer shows 7200 (rpm)
